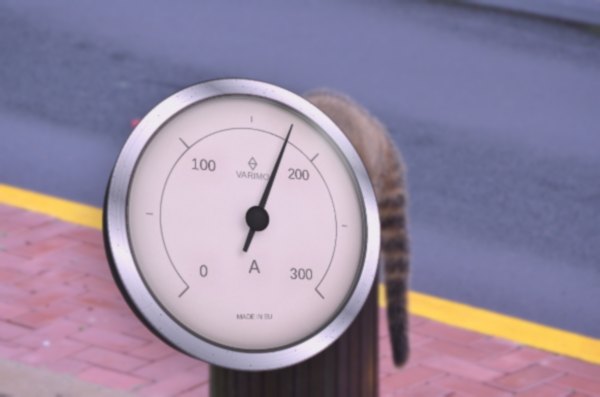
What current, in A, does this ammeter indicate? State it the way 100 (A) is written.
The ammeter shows 175 (A)
